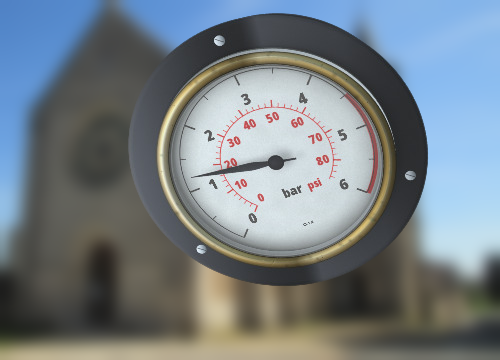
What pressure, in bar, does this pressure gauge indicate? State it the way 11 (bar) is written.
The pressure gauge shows 1.25 (bar)
